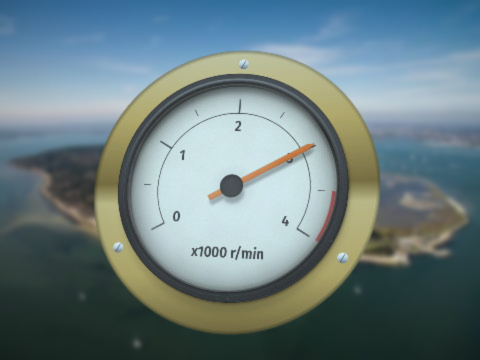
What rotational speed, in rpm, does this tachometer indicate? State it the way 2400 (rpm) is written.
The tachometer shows 3000 (rpm)
